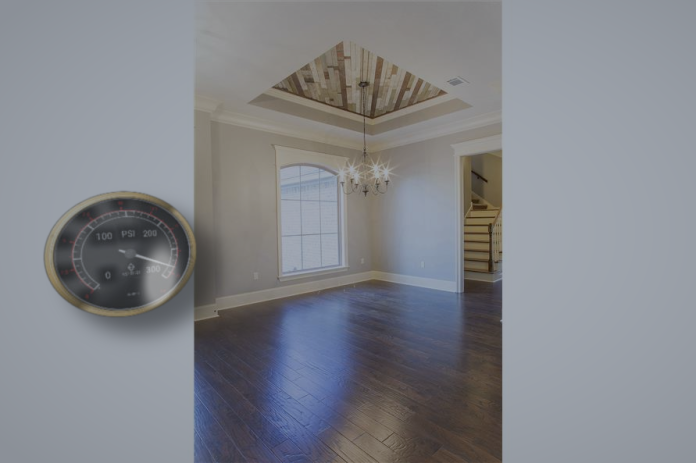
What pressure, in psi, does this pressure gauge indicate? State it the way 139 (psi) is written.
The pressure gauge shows 280 (psi)
